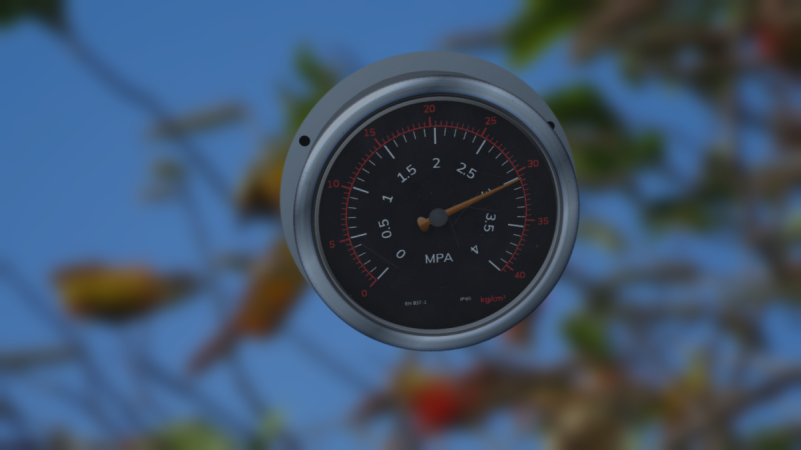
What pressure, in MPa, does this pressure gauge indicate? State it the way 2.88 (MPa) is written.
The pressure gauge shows 3 (MPa)
